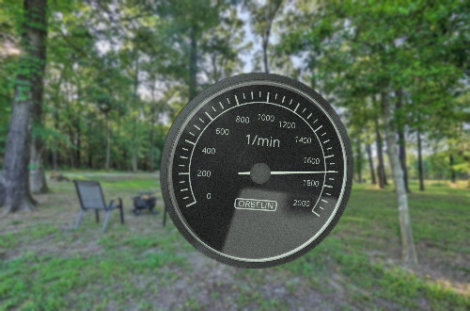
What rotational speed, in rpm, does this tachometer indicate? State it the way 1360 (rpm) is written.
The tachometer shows 1700 (rpm)
